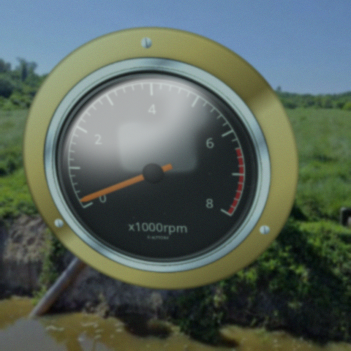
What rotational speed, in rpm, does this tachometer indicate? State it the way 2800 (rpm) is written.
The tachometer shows 200 (rpm)
